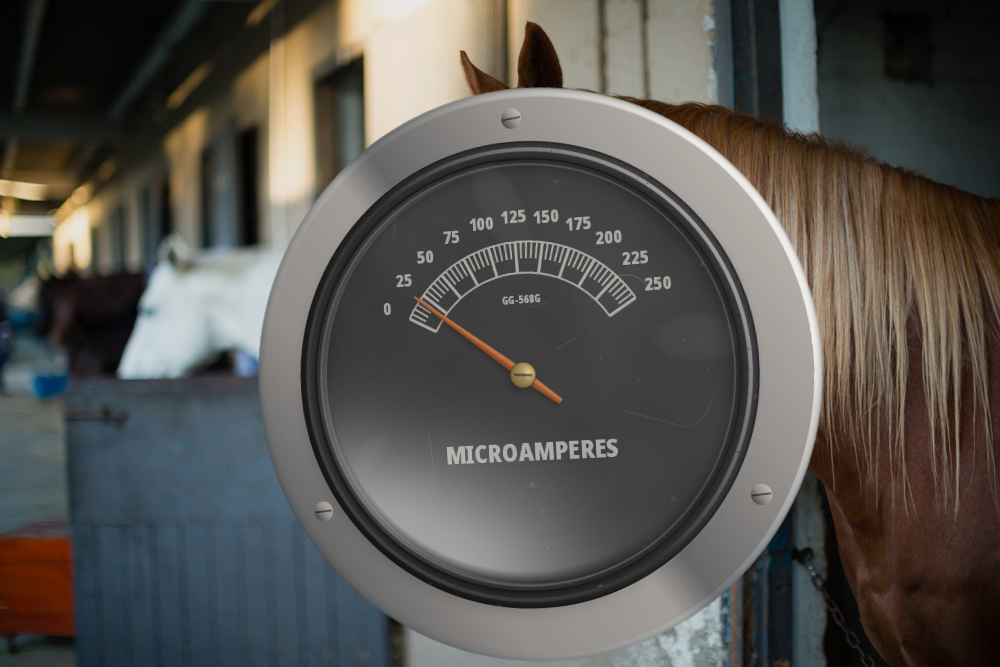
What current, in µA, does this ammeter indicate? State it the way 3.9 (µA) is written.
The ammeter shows 20 (µA)
